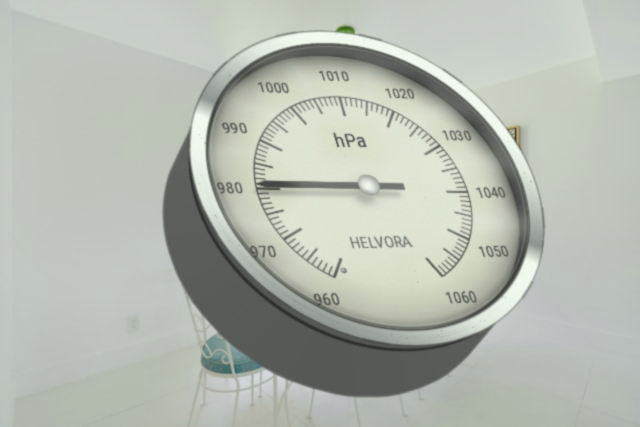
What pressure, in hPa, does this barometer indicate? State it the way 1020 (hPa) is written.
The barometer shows 980 (hPa)
